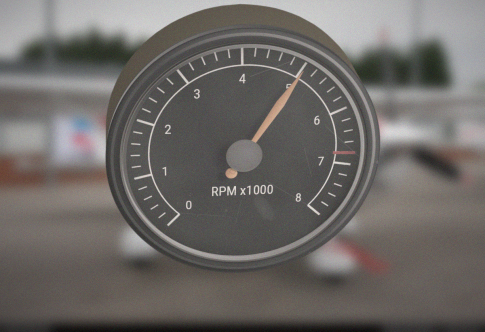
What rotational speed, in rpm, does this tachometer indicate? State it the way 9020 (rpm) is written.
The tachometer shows 5000 (rpm)
